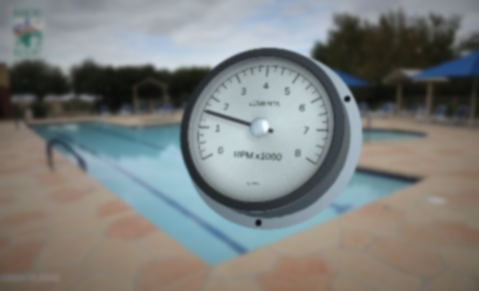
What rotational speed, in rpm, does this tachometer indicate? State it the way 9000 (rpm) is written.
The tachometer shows 1500 (rpm)
